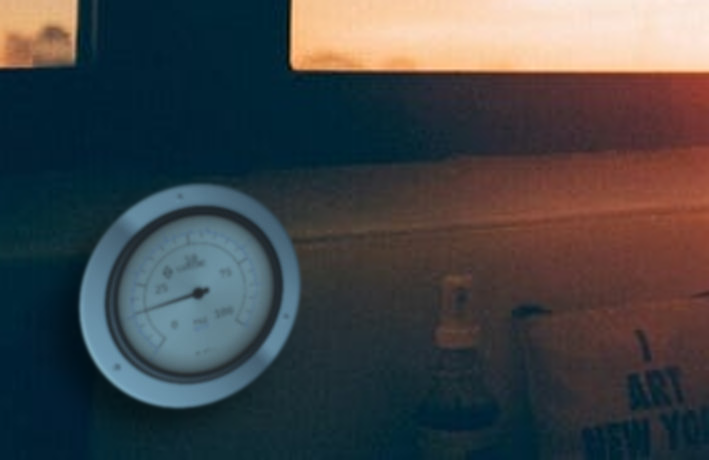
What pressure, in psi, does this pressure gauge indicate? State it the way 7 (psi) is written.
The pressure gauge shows 15 (psi)
